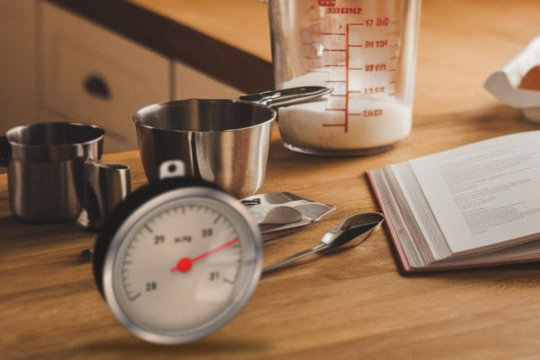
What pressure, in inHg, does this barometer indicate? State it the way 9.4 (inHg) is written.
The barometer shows 30.4 (inHg)
